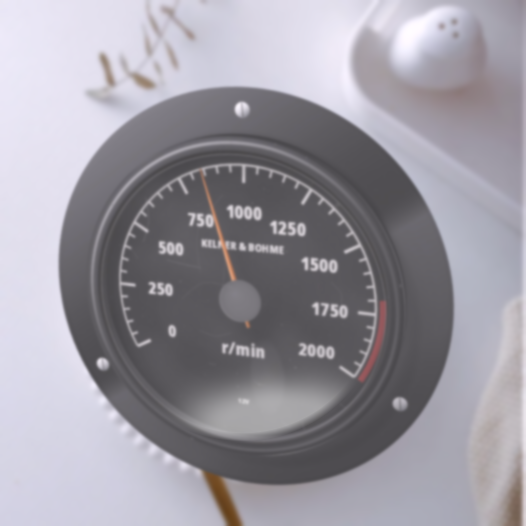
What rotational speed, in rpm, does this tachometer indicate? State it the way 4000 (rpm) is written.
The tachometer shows 850 (rpm)
